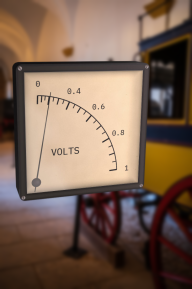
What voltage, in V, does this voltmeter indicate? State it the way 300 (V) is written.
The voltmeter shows 0.2 (V)
